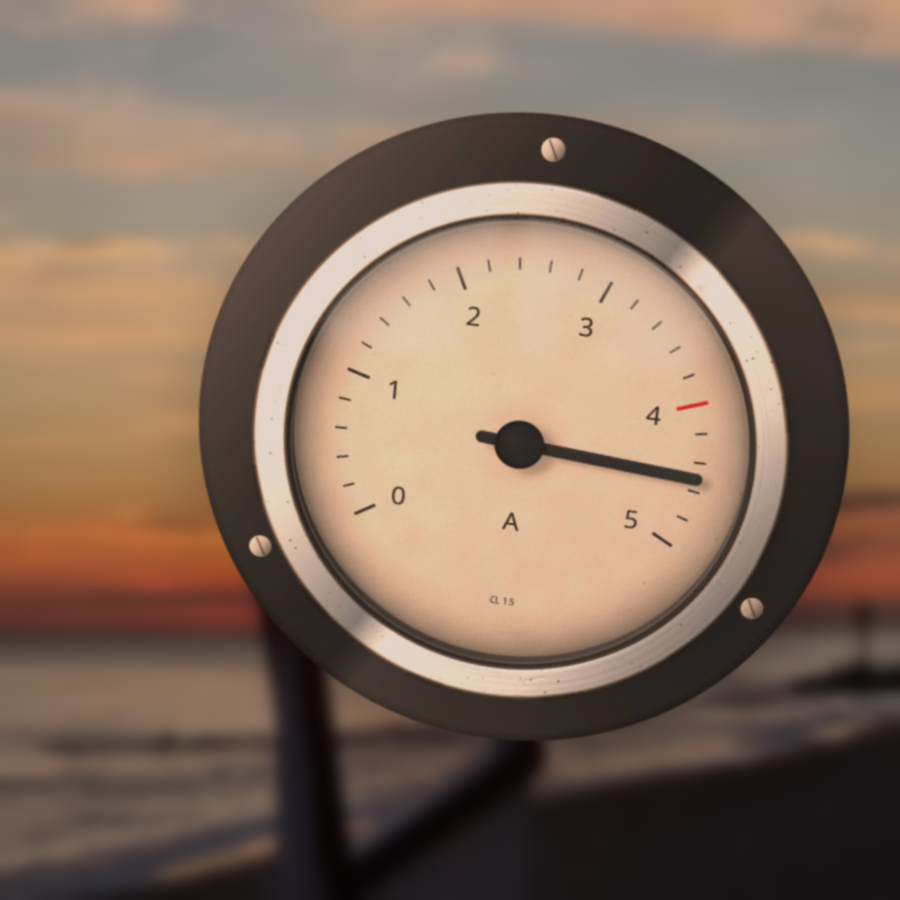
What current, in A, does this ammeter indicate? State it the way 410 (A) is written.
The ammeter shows 4.5 (A)
